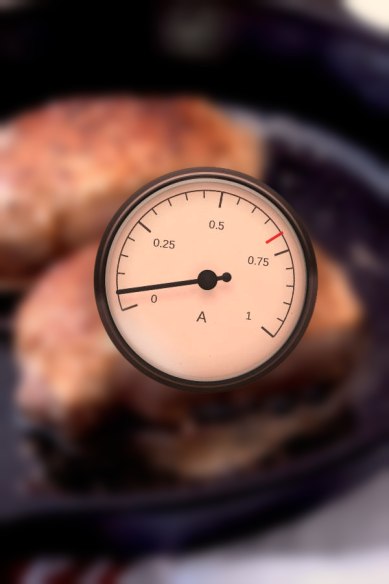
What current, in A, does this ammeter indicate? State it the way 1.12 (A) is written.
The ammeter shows 0.05 (A)
